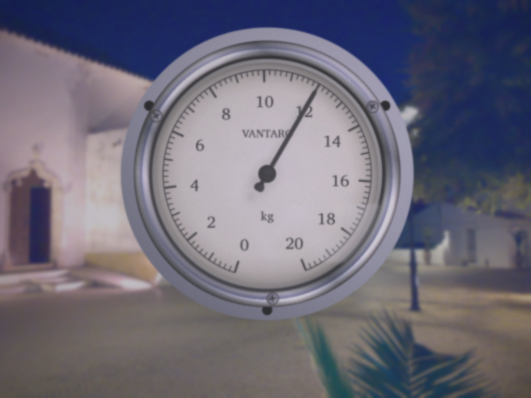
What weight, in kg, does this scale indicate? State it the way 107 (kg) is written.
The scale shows 12 (kg)
